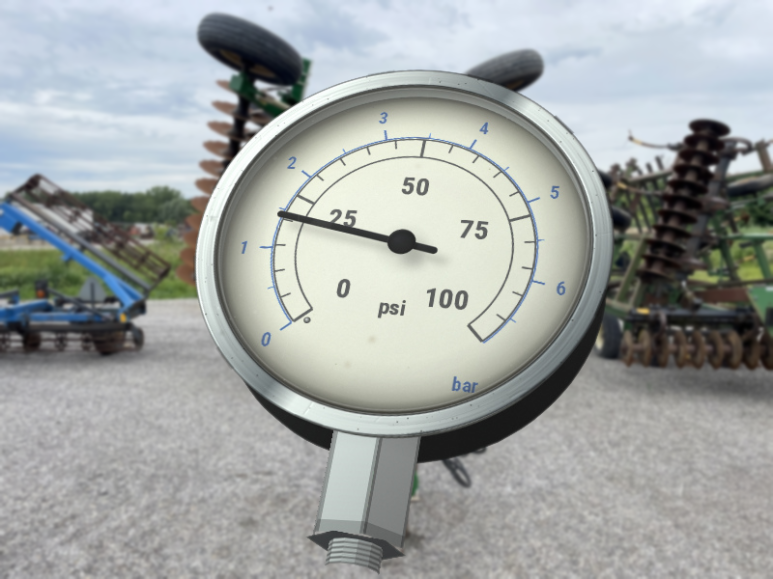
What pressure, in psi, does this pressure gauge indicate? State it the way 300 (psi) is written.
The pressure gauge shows 20 (psi)
